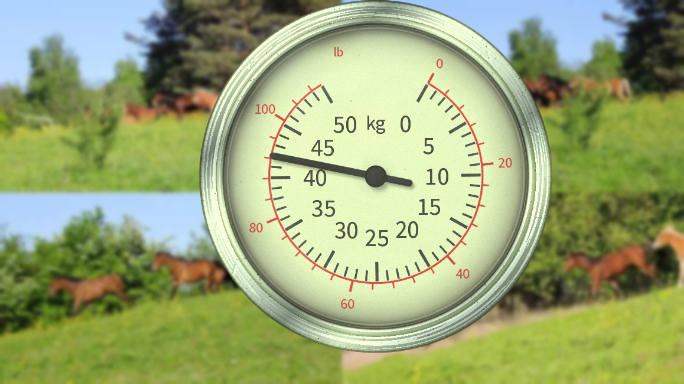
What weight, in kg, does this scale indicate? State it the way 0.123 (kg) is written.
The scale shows 42 (kg)
